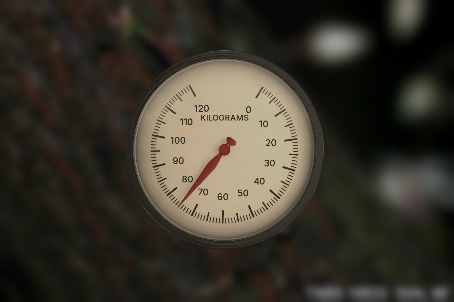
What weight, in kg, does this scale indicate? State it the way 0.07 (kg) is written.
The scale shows 75 (kg)
